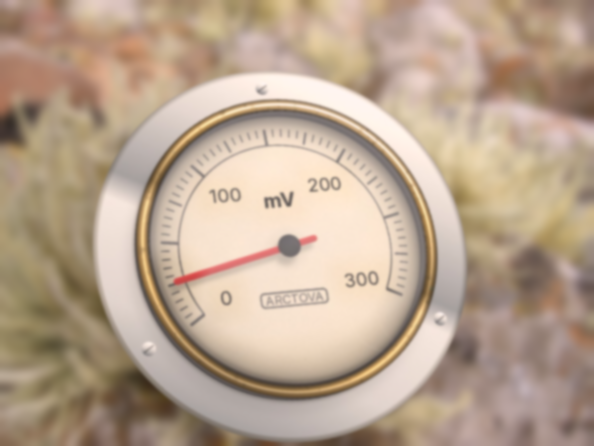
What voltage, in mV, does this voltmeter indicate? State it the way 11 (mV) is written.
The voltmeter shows 25 (mV)
